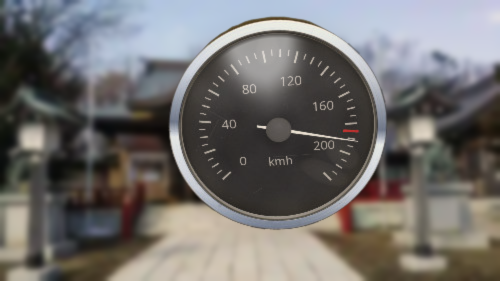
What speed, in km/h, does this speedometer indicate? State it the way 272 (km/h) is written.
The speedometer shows 190 (km/h)
